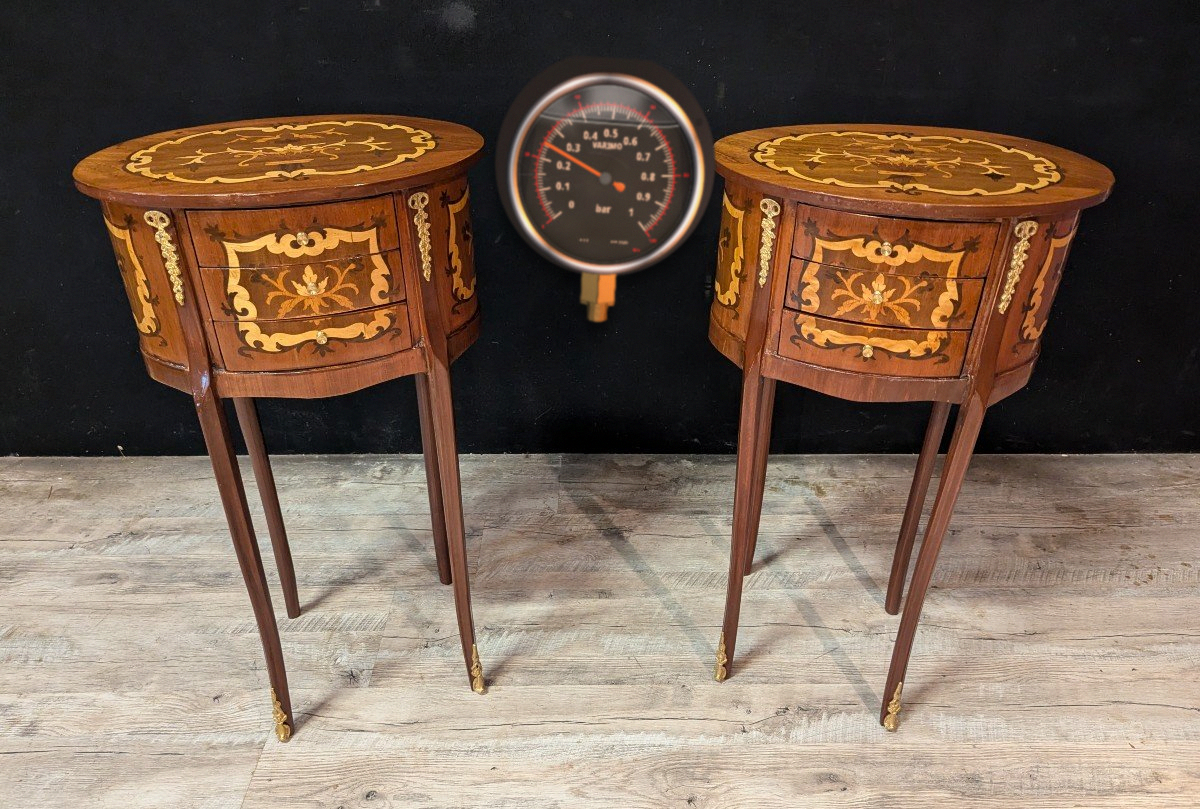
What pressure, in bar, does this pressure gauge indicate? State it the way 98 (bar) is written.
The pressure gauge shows 0.25 (bar)
